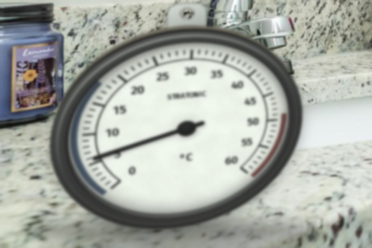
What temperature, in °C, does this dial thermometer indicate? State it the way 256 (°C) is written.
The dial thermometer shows 6 (°C)
